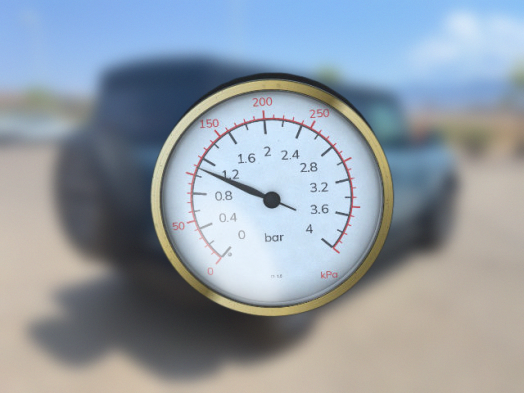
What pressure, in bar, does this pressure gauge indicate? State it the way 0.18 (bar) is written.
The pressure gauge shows 1.1 (bar)
